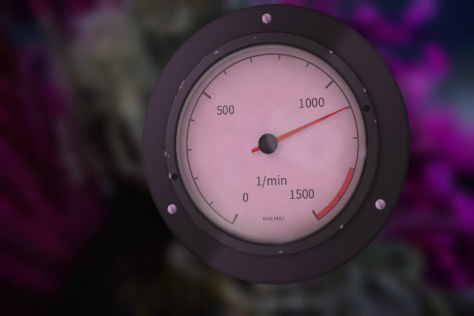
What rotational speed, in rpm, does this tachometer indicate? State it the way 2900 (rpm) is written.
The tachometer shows 1100 (rpm)
